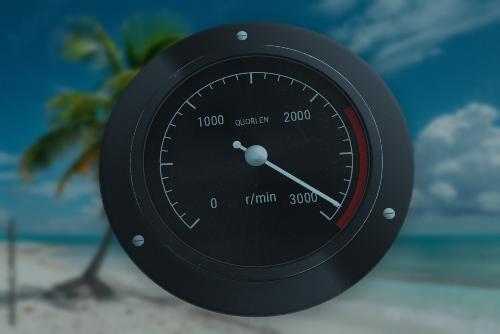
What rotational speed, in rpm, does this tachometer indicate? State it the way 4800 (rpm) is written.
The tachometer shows 2900 (rpm)
